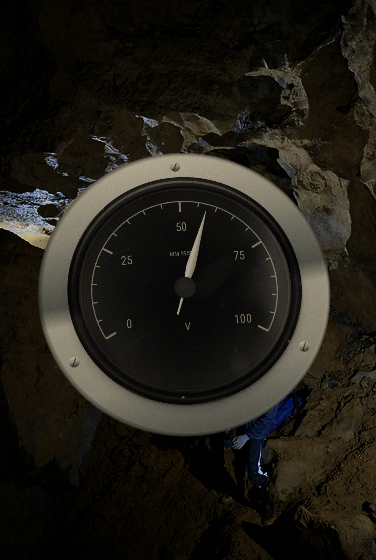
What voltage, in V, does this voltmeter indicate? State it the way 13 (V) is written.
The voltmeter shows 57.5 (V)
